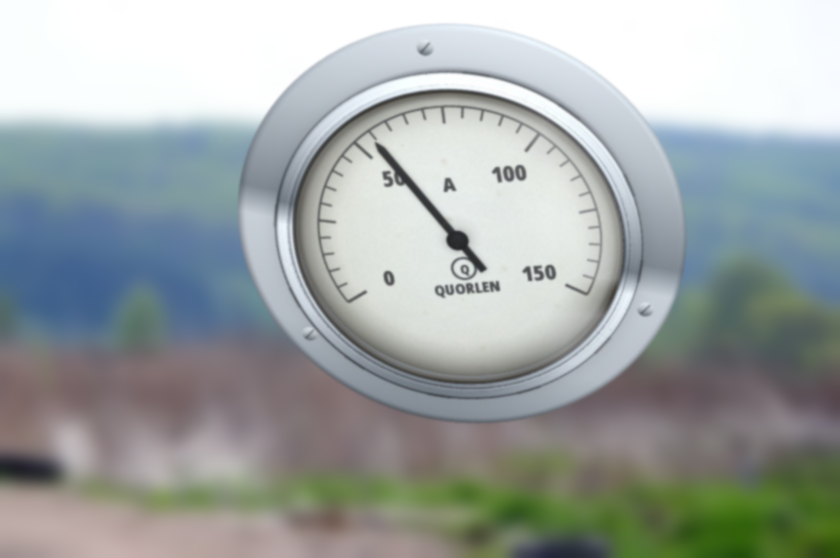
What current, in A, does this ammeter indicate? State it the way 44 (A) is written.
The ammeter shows 55 (A)
